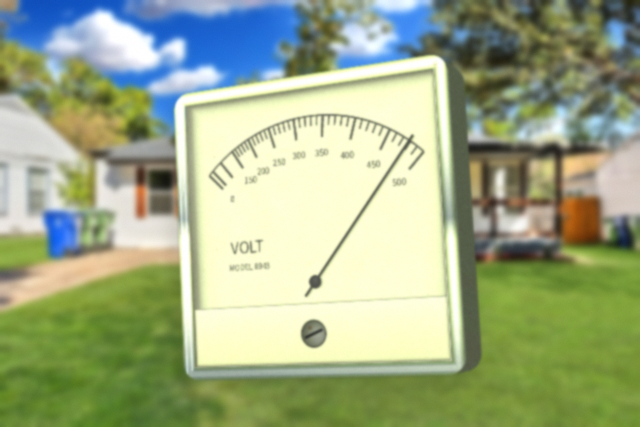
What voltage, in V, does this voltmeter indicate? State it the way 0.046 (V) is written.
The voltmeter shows 480 (V)
